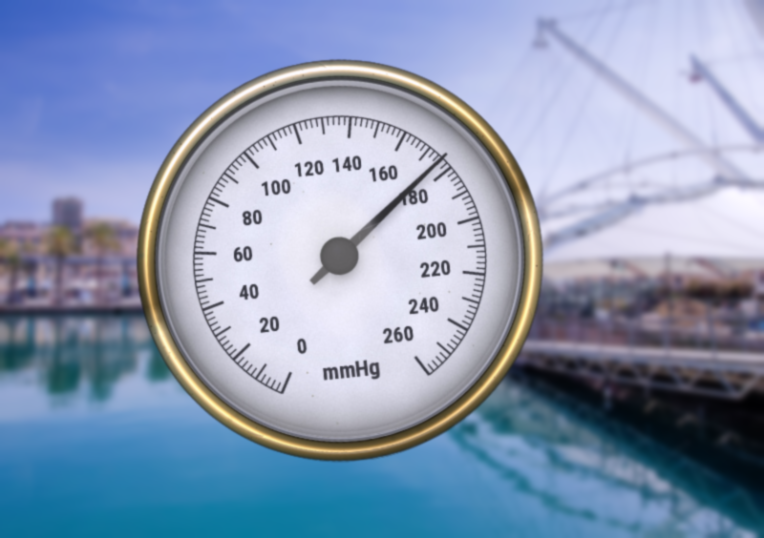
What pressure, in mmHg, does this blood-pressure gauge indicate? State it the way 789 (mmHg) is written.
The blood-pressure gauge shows 176 (mmHg)
